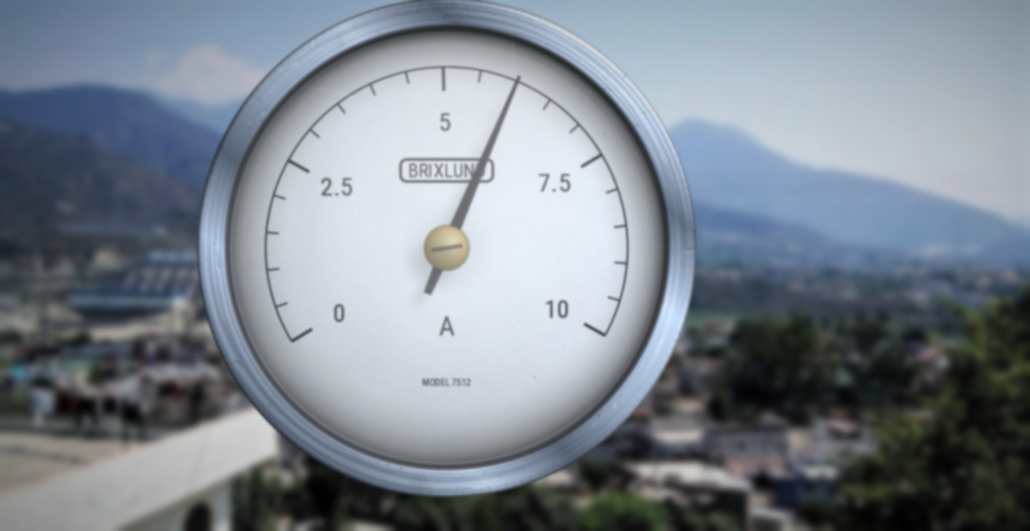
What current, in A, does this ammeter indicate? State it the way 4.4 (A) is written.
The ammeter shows 6 (A)
